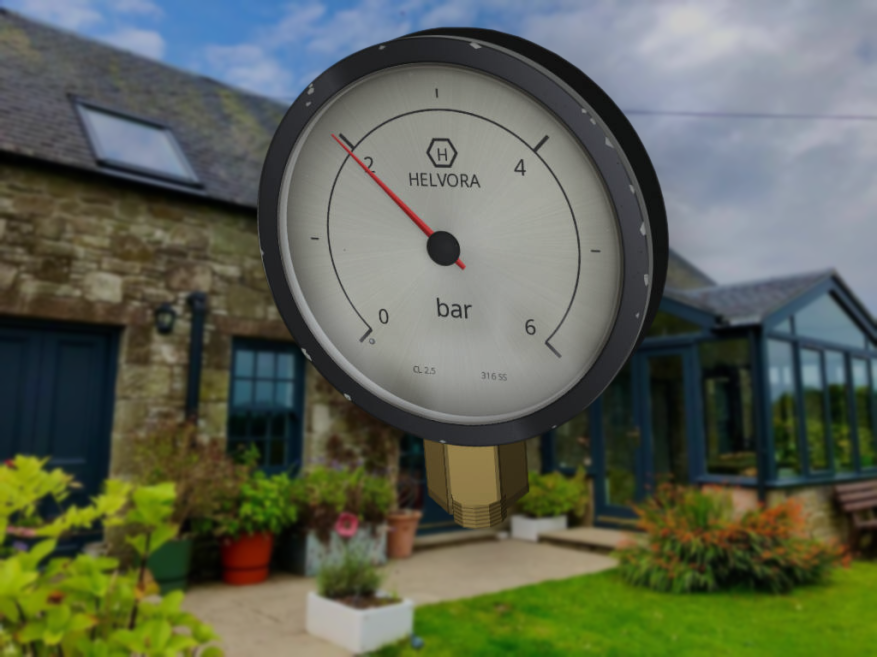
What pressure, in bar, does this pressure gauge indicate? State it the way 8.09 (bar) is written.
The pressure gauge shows 2 (bar)
